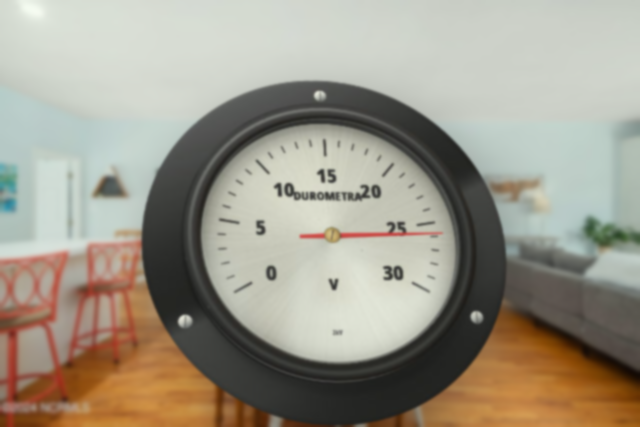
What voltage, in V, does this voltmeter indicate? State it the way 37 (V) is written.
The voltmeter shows 26 (V)
